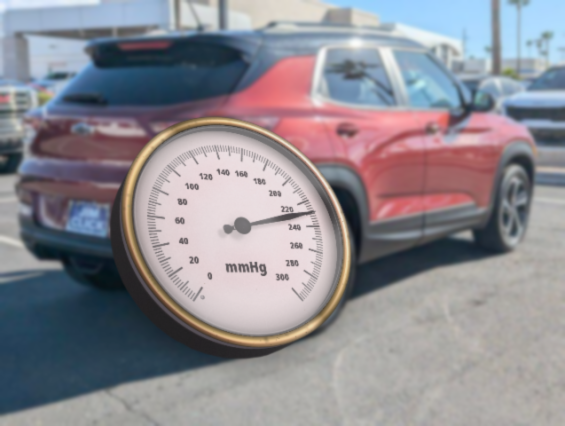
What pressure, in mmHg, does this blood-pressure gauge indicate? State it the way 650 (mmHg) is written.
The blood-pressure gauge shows 230 (mmHg)
